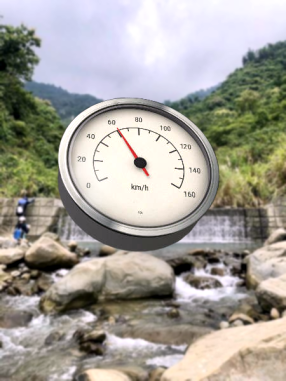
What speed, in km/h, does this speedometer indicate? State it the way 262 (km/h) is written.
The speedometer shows 60 (km/h)
